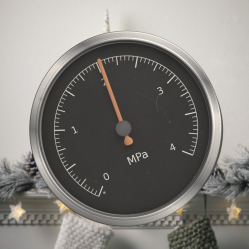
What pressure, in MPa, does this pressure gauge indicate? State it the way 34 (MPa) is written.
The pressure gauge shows 2.05 (MPa)
